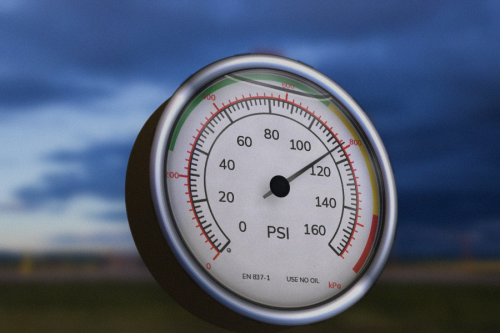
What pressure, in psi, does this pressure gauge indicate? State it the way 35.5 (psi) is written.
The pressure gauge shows 114 (psi)
